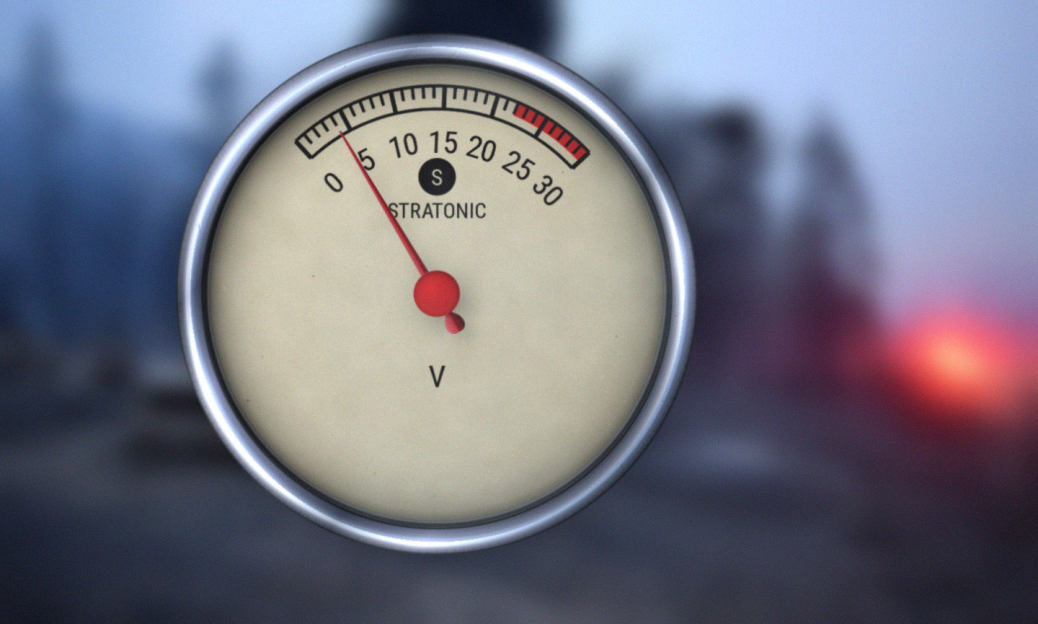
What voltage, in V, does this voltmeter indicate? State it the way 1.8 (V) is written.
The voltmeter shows 4 (V)
